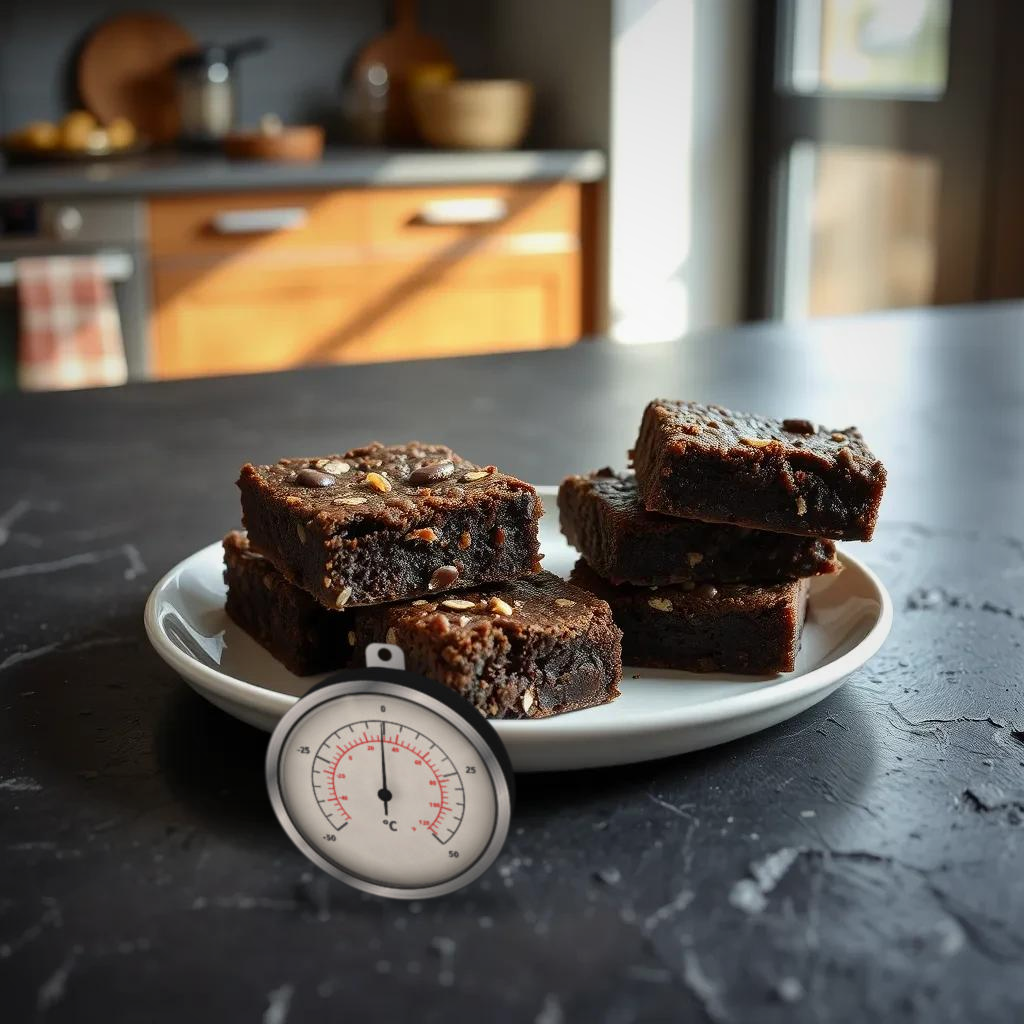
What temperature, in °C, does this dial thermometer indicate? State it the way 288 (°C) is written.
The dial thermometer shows 0 (°C)
